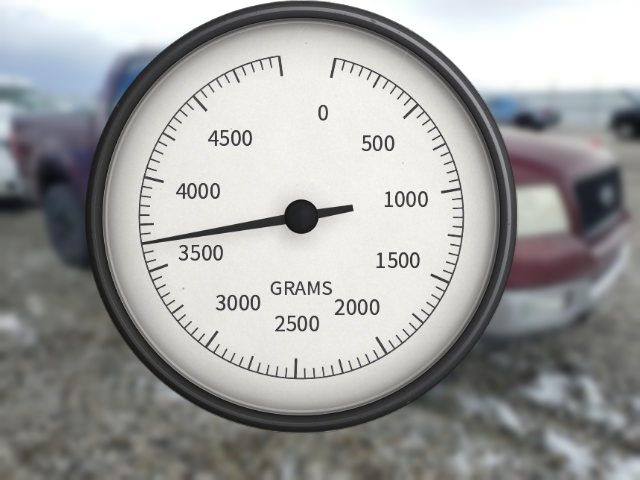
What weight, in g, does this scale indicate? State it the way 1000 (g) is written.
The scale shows 3650 (g)
